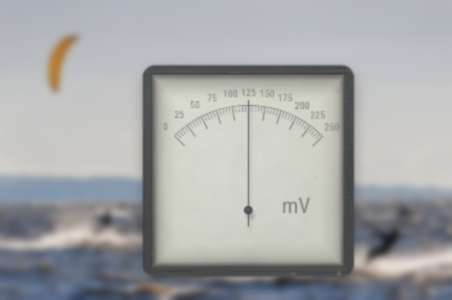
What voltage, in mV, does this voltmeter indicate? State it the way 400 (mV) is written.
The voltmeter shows 125 (mV)
